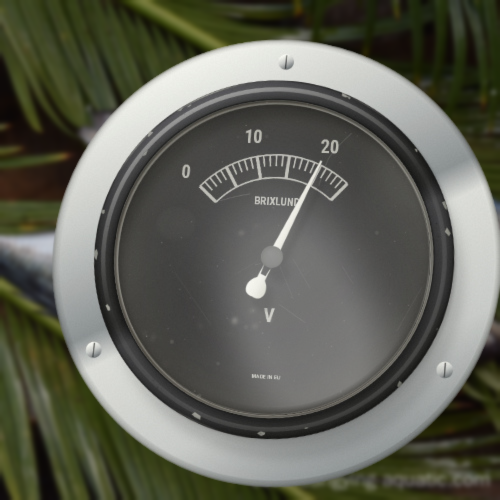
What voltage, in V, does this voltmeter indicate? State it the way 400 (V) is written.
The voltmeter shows 20 (V)
